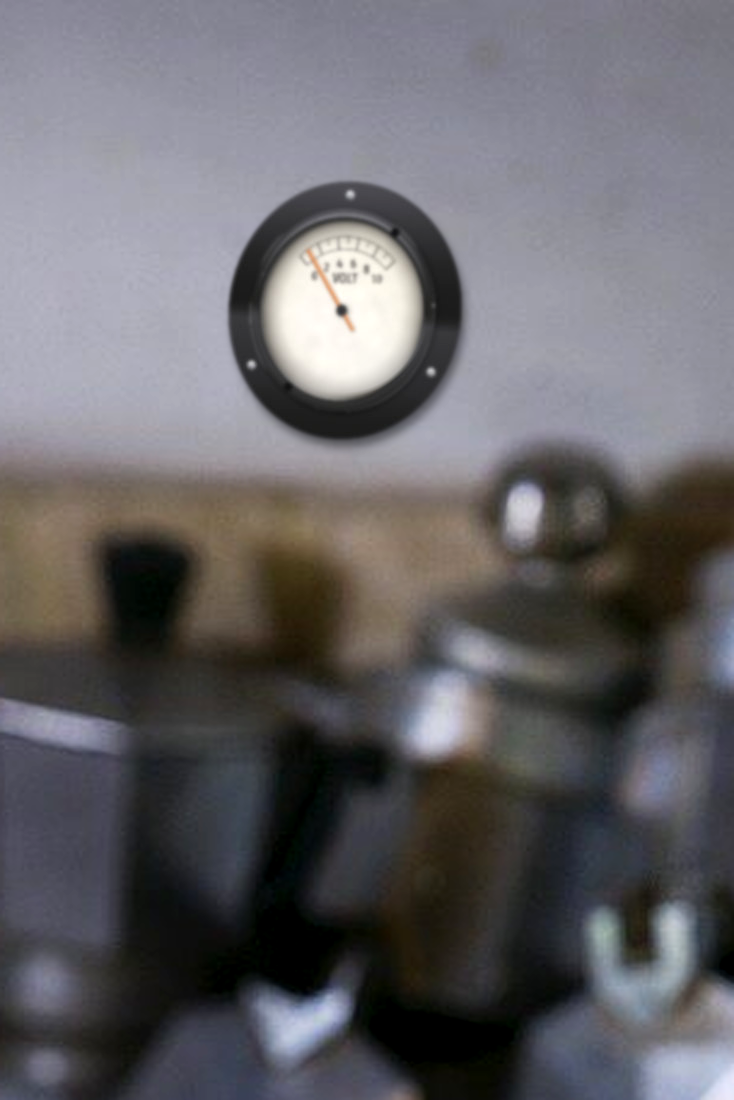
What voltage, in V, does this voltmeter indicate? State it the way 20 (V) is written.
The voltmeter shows 1 (V)
